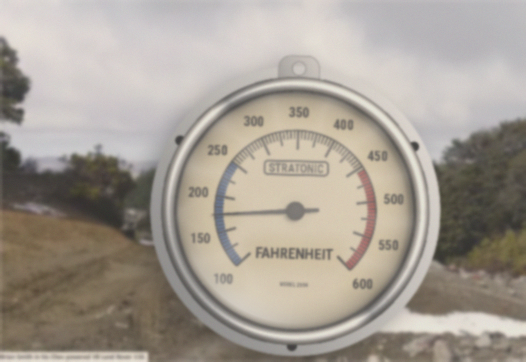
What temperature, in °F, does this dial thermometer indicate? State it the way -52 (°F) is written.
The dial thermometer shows 175 (°F)
